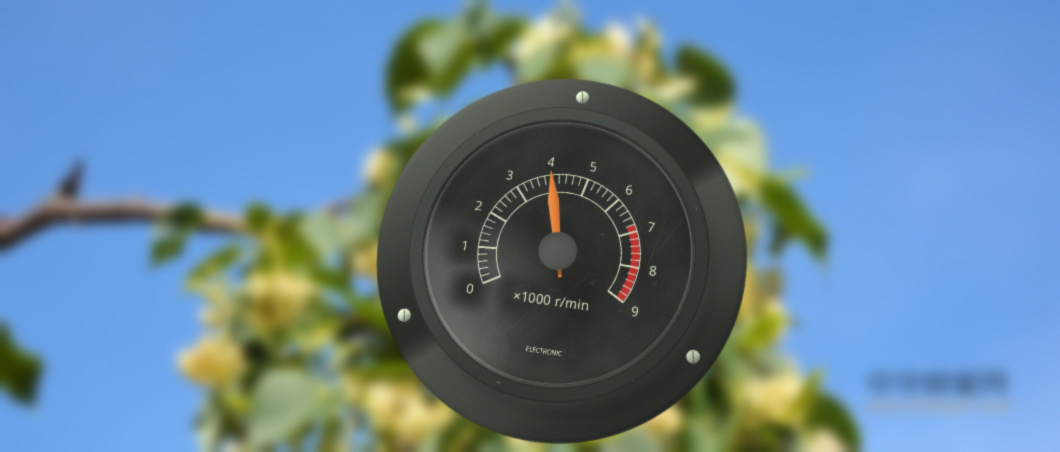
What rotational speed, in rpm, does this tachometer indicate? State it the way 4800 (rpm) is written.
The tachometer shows 4000 (rpm)
